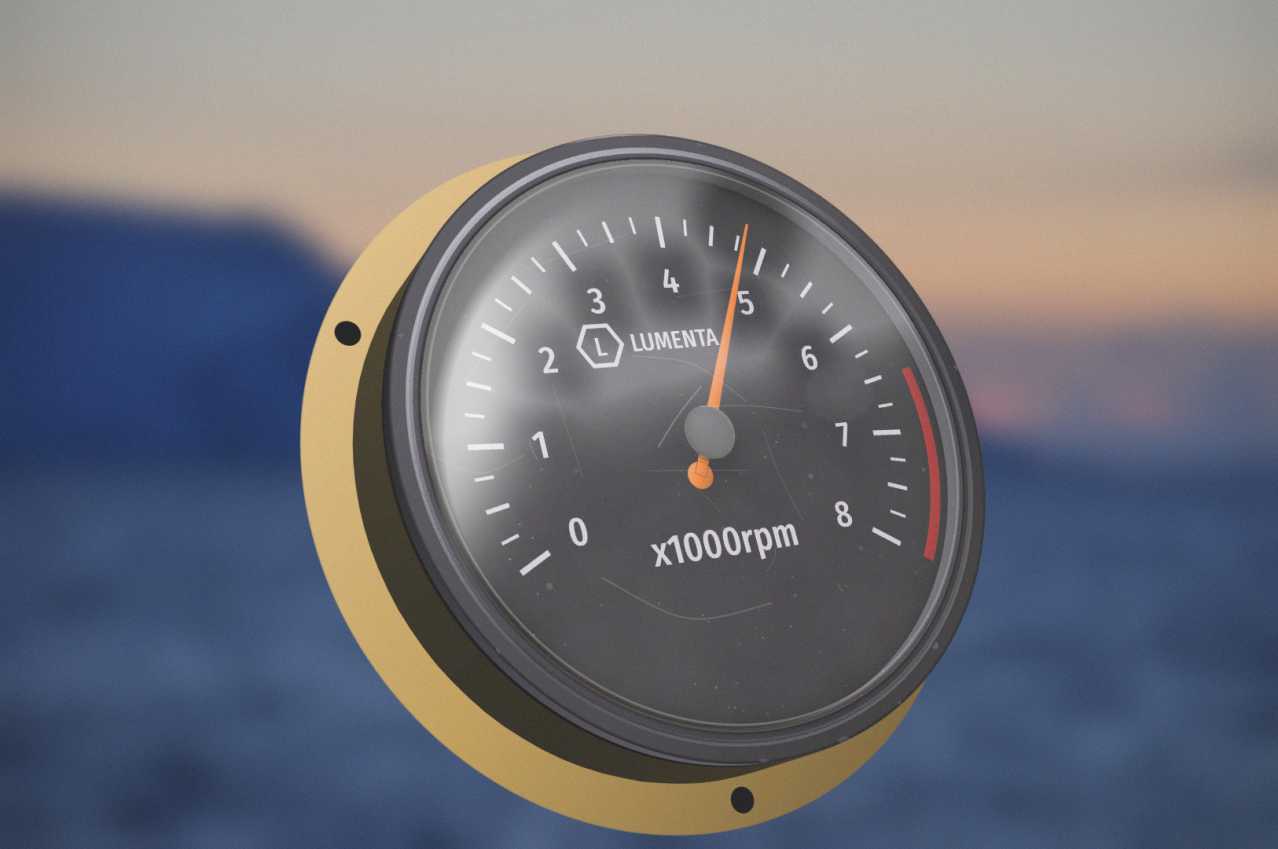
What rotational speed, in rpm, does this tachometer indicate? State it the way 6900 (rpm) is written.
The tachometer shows 4750 (rpm)
